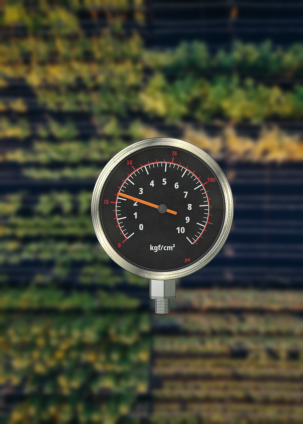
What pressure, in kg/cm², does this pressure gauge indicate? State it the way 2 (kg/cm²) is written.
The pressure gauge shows 2.2 (kg/cm²)
